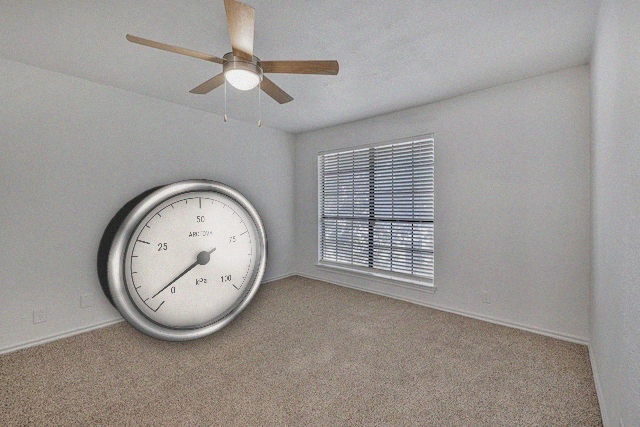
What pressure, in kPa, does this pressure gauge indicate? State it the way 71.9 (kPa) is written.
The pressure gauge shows 5 (kPa)
